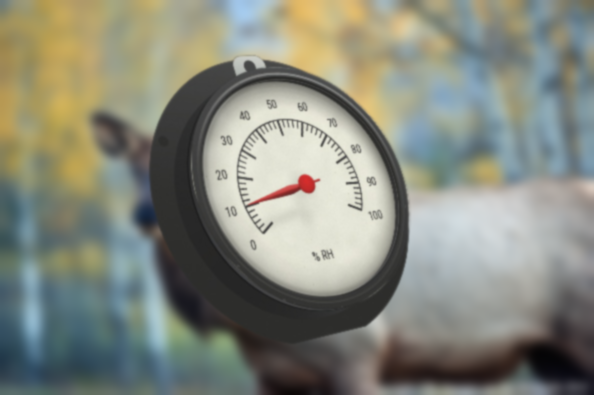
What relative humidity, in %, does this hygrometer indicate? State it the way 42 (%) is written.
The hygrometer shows 10 (%)
